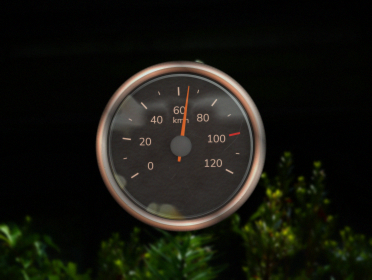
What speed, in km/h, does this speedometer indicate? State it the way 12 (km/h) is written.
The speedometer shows 65 (km/h)
